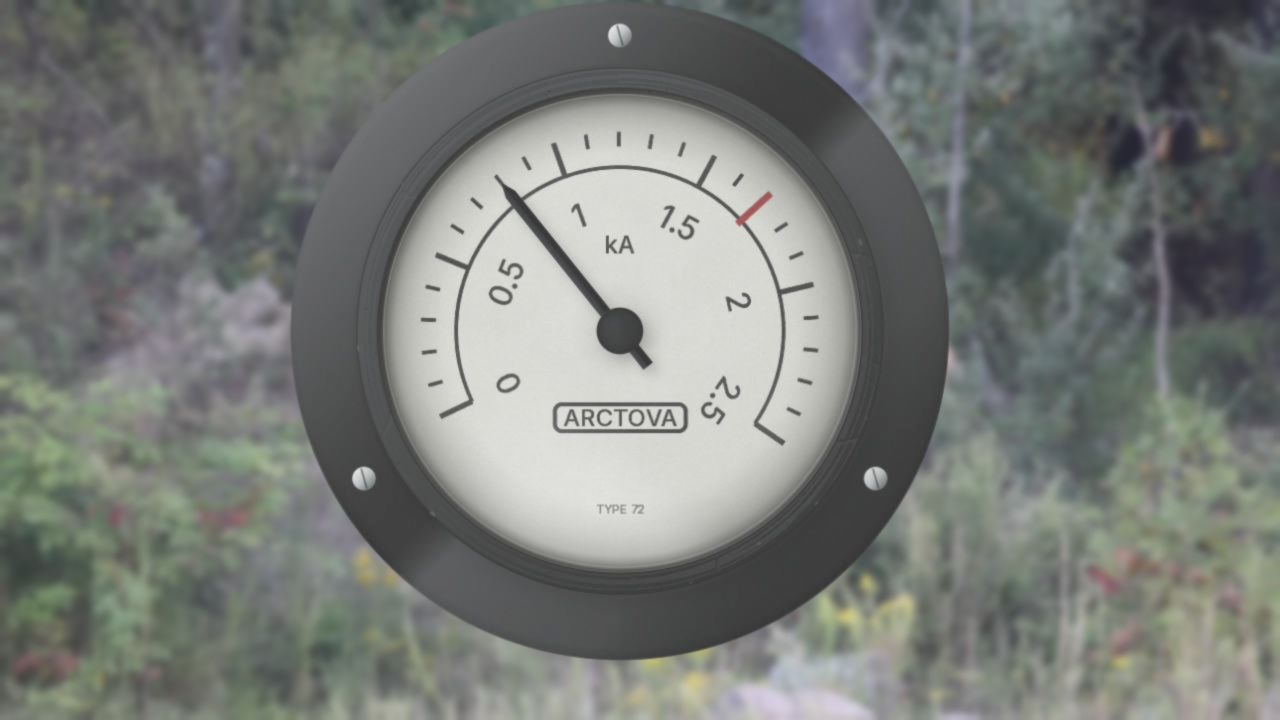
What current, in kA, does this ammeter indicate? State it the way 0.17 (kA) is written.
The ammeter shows 0.8 (kA)
